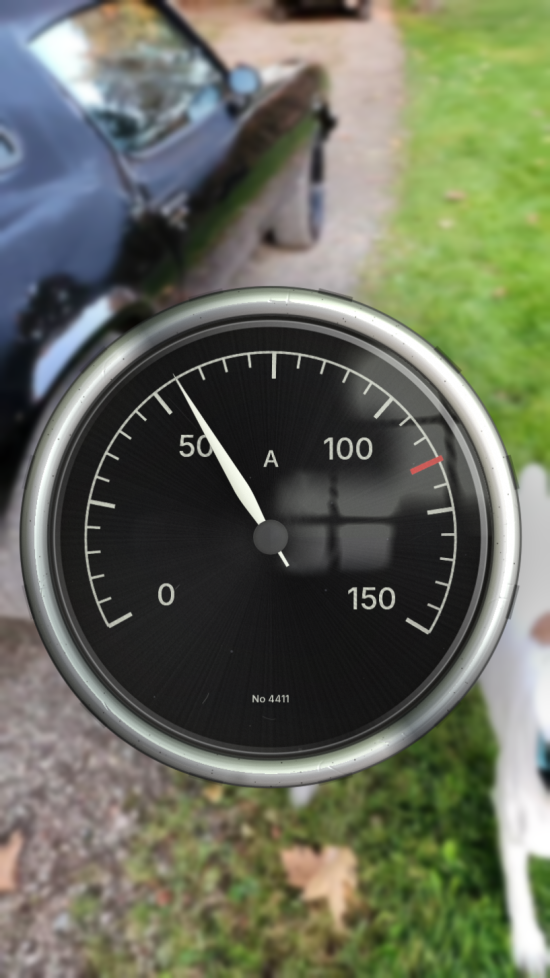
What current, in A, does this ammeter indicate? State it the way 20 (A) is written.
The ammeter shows 55 (A)
